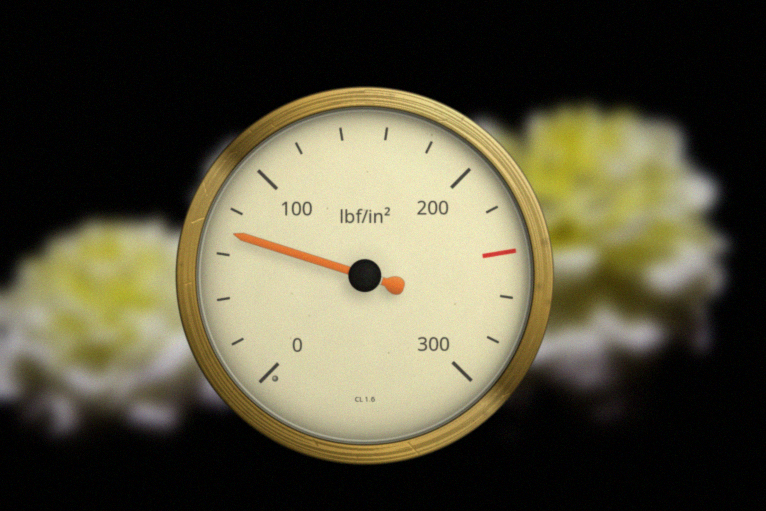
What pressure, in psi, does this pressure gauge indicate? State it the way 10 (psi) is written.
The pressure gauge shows 70 (psi)
